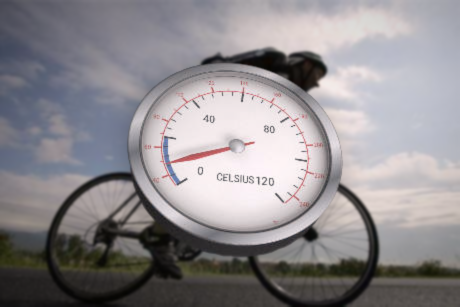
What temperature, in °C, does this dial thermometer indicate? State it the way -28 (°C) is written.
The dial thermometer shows 8 (°C)
